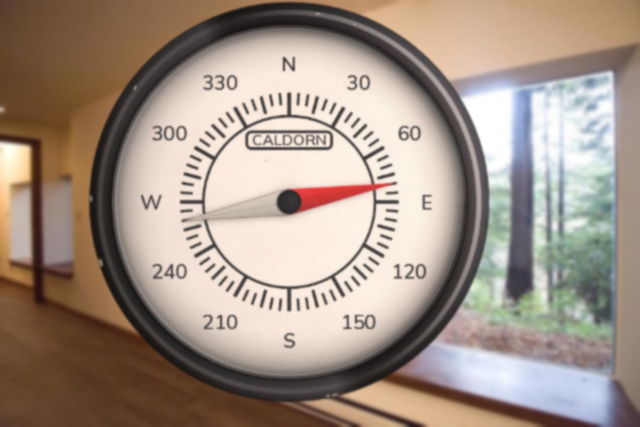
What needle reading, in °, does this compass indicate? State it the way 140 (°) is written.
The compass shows 80 (°)
